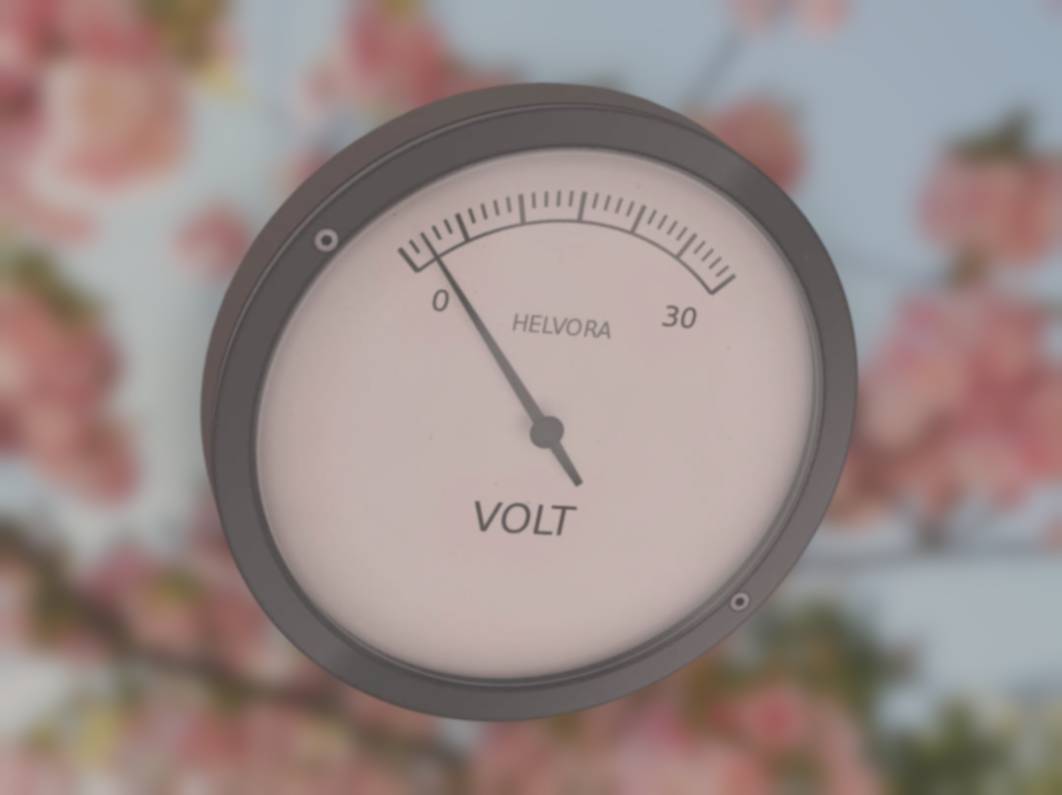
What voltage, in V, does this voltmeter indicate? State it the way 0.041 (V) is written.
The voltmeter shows 2 (V)
